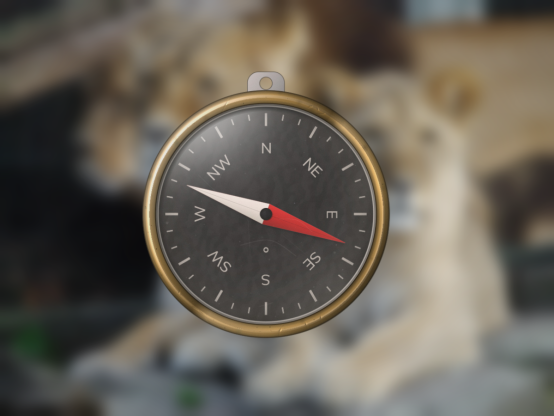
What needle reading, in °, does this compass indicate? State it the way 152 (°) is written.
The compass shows 110 (°)
